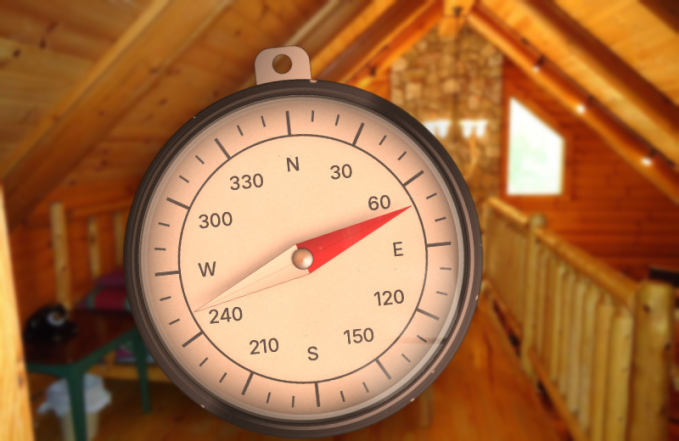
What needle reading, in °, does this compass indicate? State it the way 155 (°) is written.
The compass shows 70 (°)
